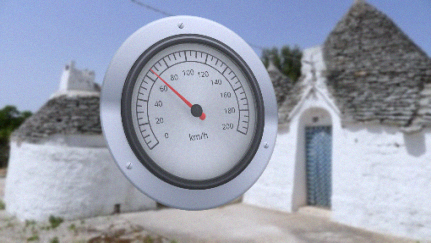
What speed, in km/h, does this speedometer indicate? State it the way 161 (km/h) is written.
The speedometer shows 65 (km/h)
